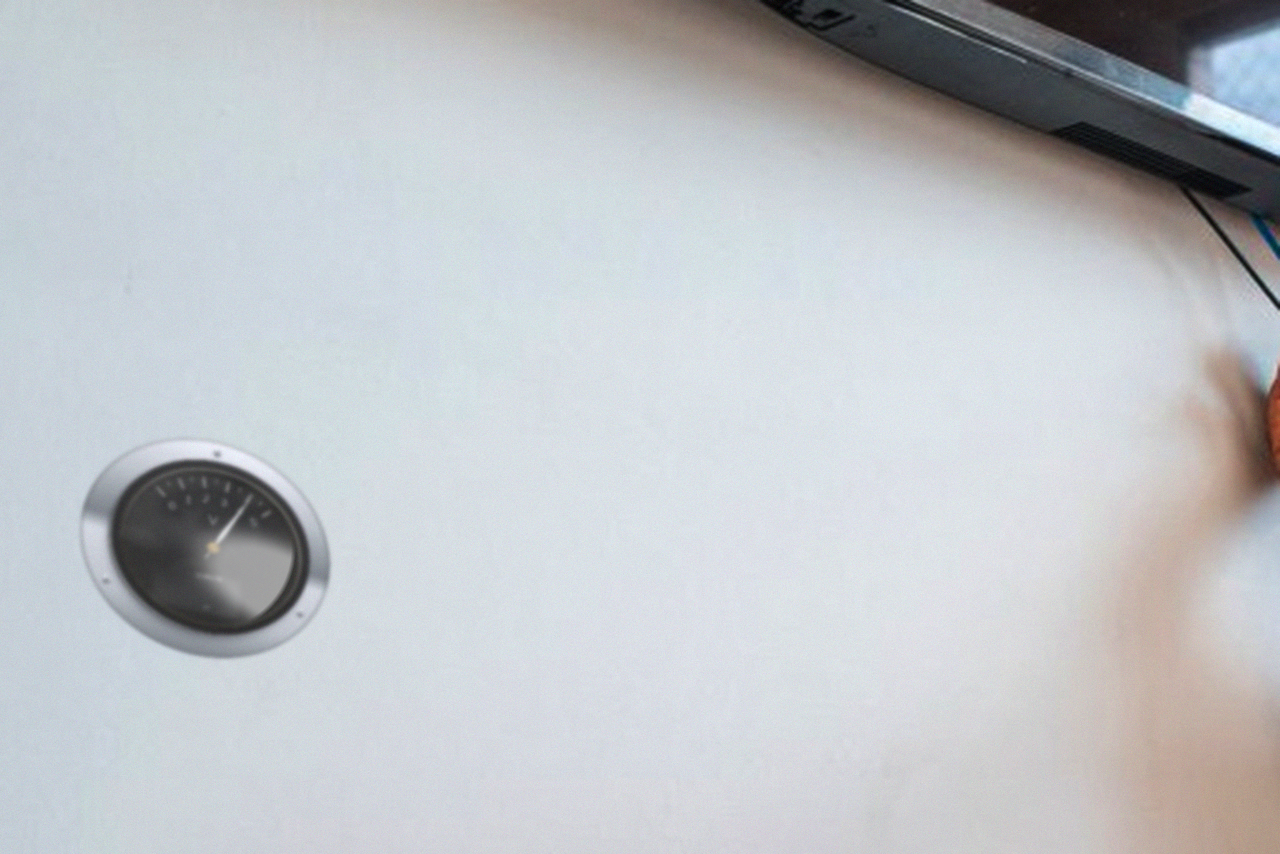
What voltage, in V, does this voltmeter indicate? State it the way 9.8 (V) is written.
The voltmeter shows 4 (V)
